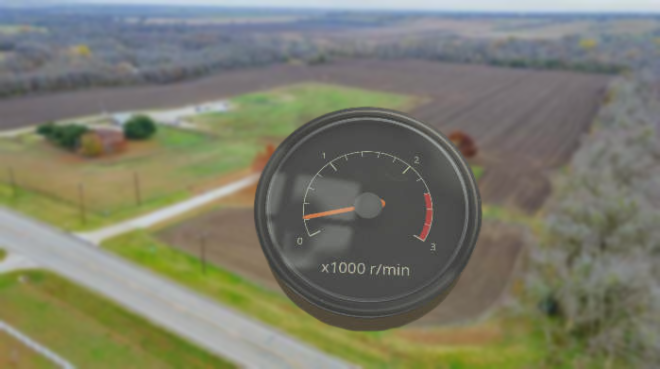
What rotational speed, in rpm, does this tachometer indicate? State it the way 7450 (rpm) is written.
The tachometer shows 200 (rpm)
